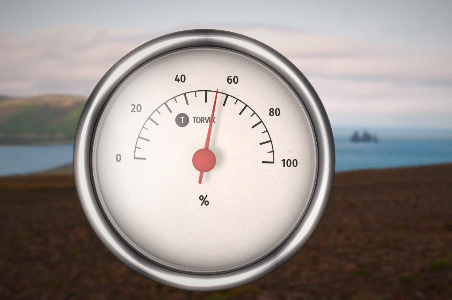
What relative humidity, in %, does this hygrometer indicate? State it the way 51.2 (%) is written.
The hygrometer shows 55 (%)
